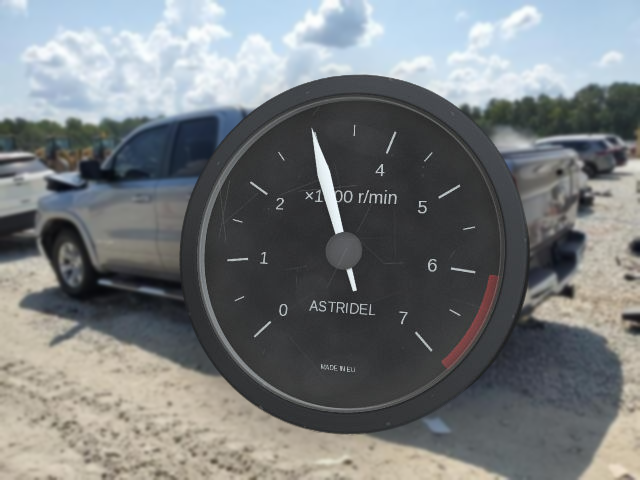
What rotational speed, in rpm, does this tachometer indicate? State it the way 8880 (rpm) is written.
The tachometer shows 3000 (rpm)
